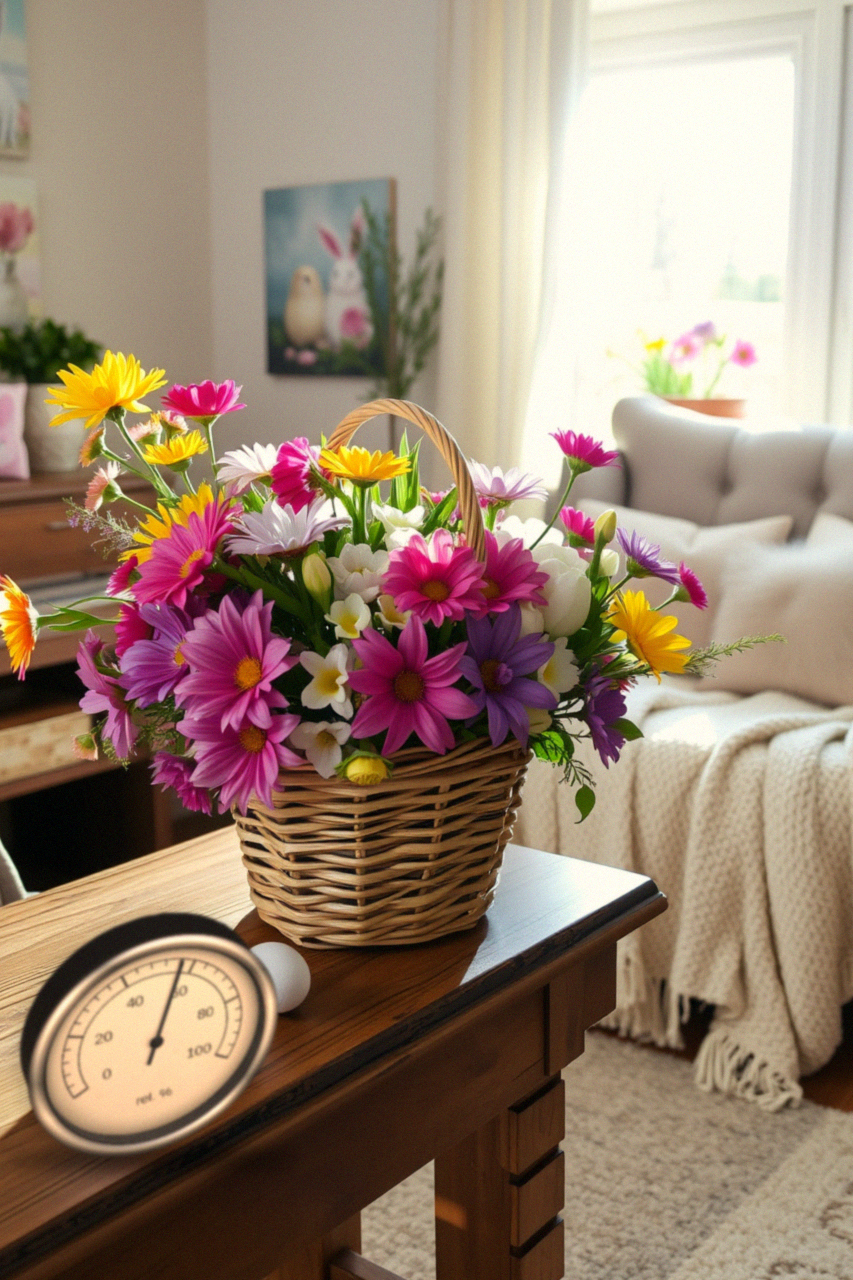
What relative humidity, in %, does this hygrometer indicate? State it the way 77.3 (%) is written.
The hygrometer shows 56 (%)
